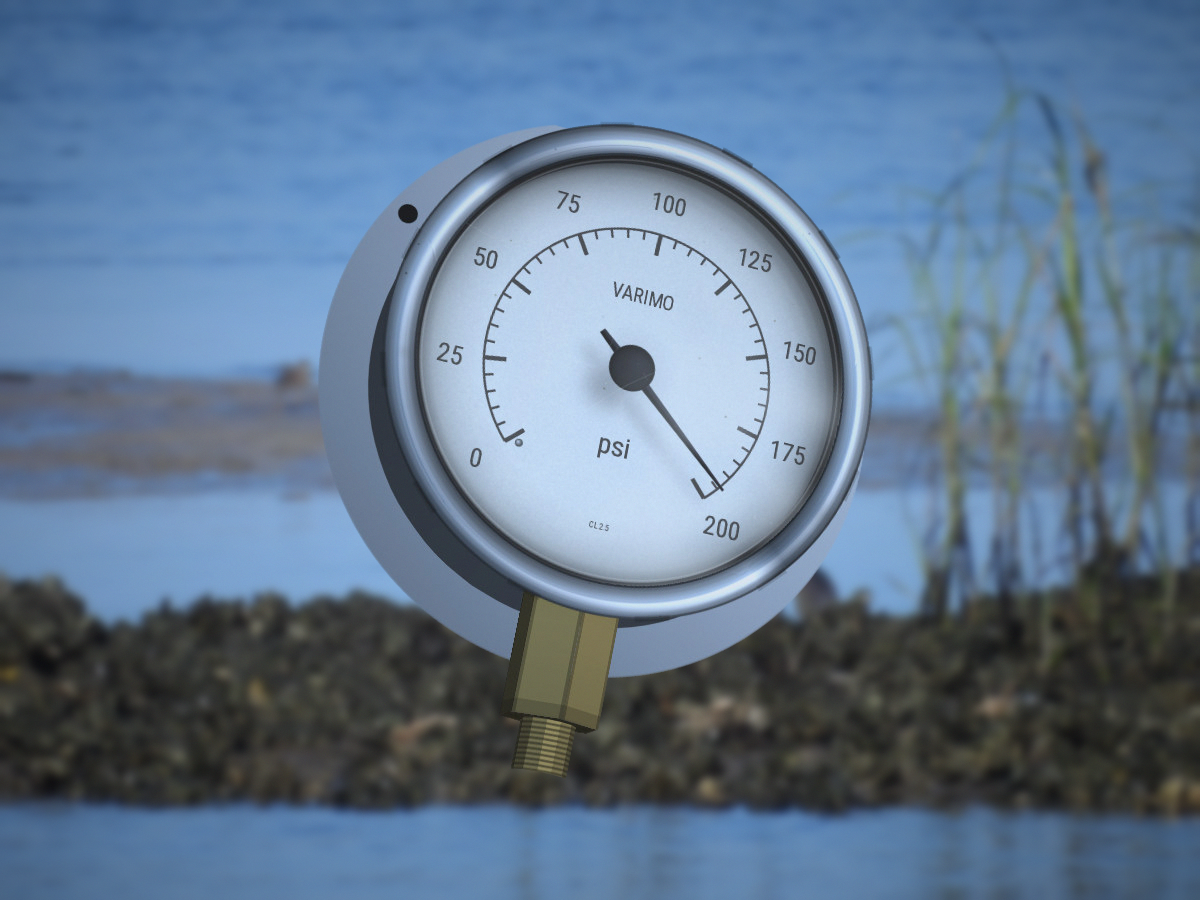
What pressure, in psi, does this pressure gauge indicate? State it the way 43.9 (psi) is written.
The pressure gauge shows 195 (psi)
